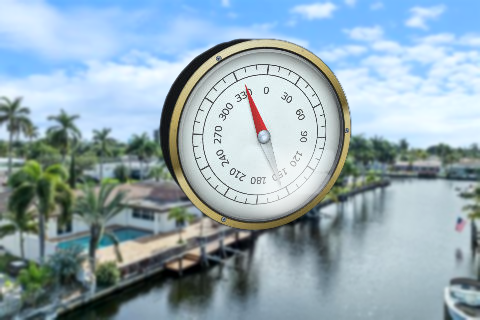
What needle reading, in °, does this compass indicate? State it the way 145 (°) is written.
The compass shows 335 (°)
